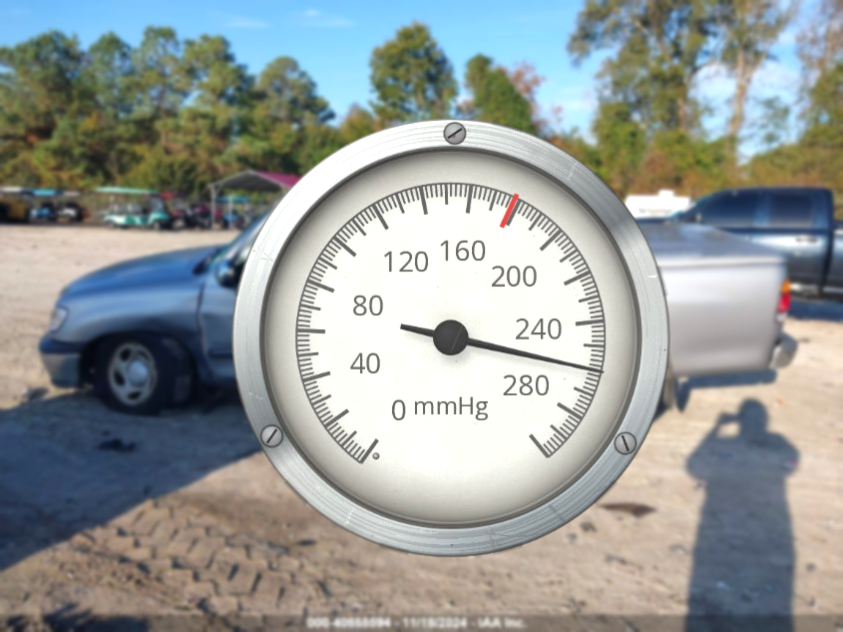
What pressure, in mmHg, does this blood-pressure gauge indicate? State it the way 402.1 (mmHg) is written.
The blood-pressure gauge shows 260 (mmHg)
